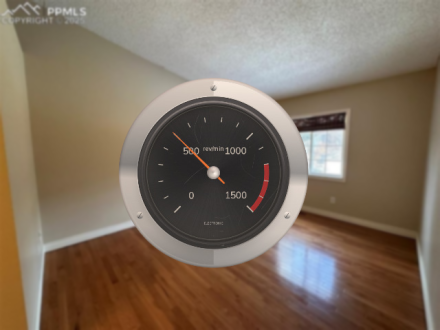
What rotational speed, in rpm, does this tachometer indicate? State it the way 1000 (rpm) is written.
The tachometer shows 500 (rpm)
